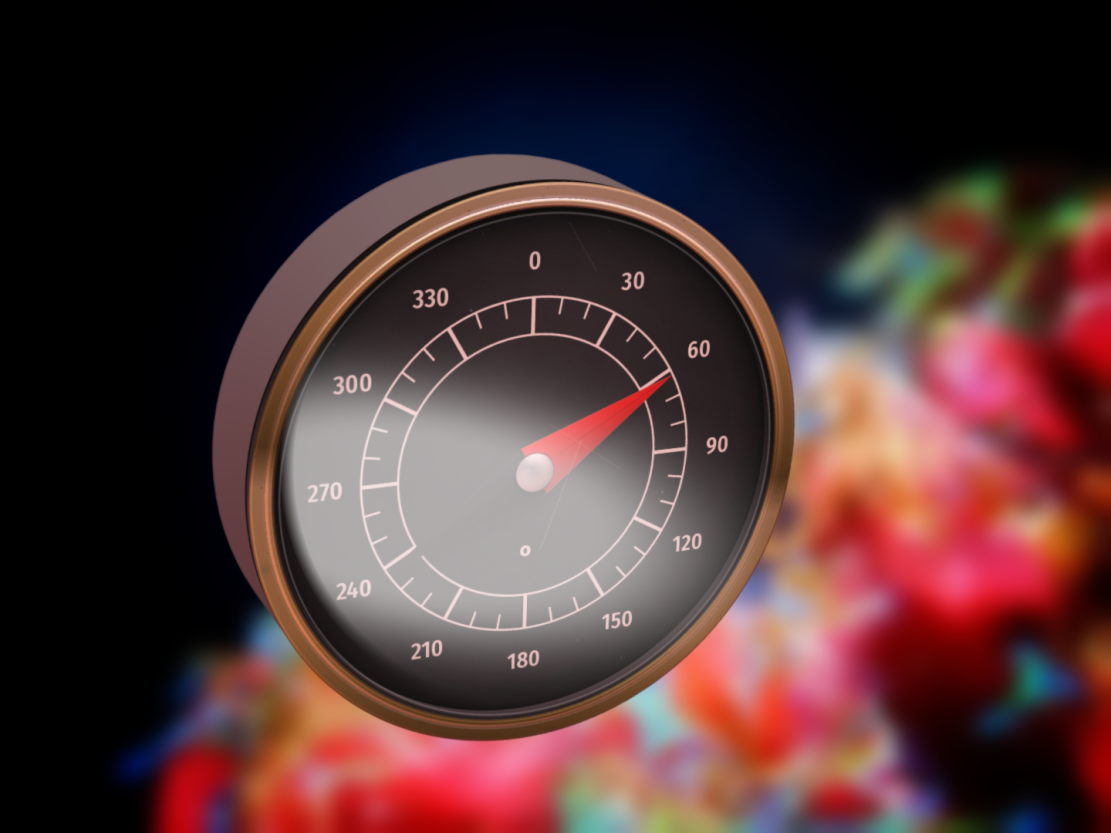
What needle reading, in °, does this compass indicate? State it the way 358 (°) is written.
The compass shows 60 (°)
